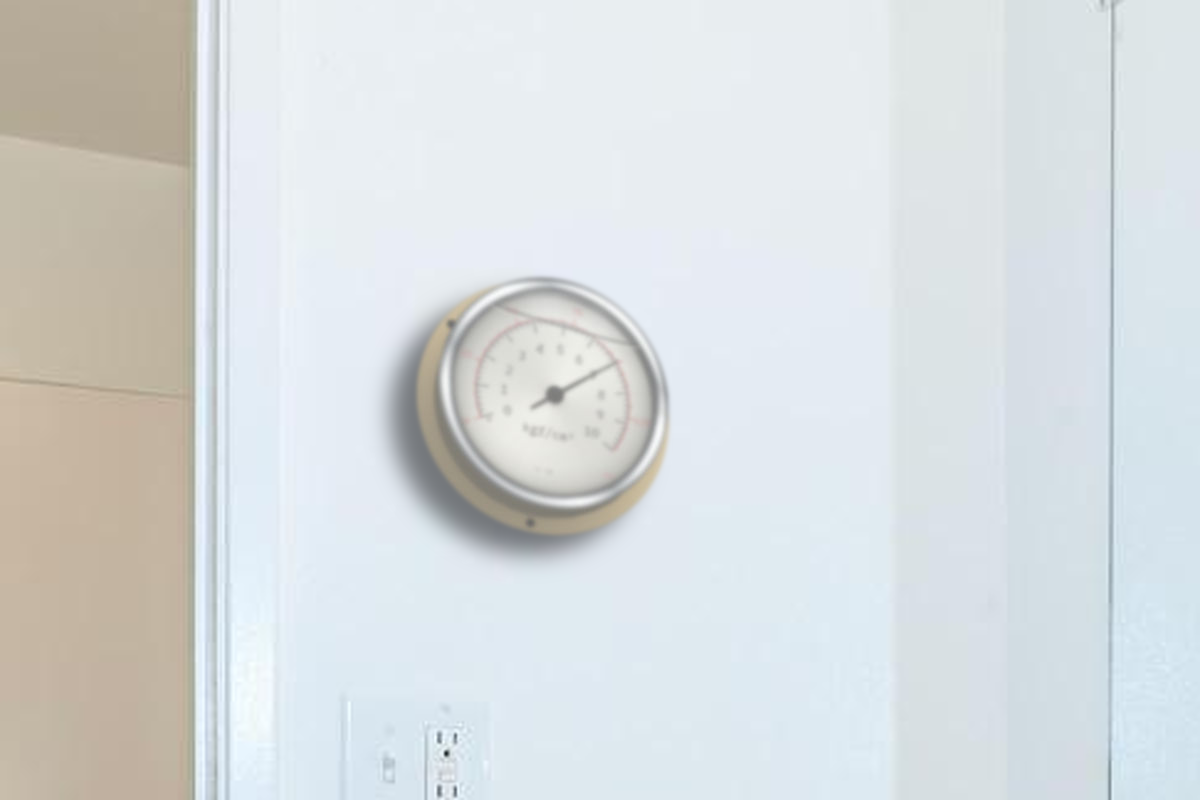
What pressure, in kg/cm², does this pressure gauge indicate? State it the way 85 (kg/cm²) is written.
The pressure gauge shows 7 (kg/cm²)
